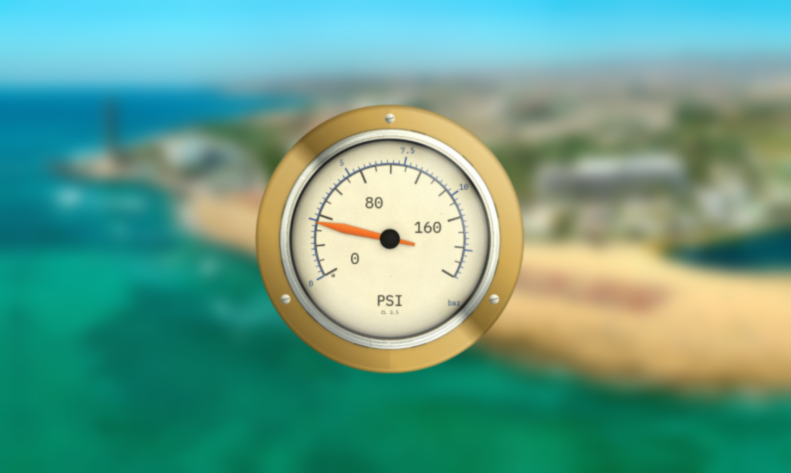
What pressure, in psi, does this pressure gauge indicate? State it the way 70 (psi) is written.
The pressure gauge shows 35 (psi)
